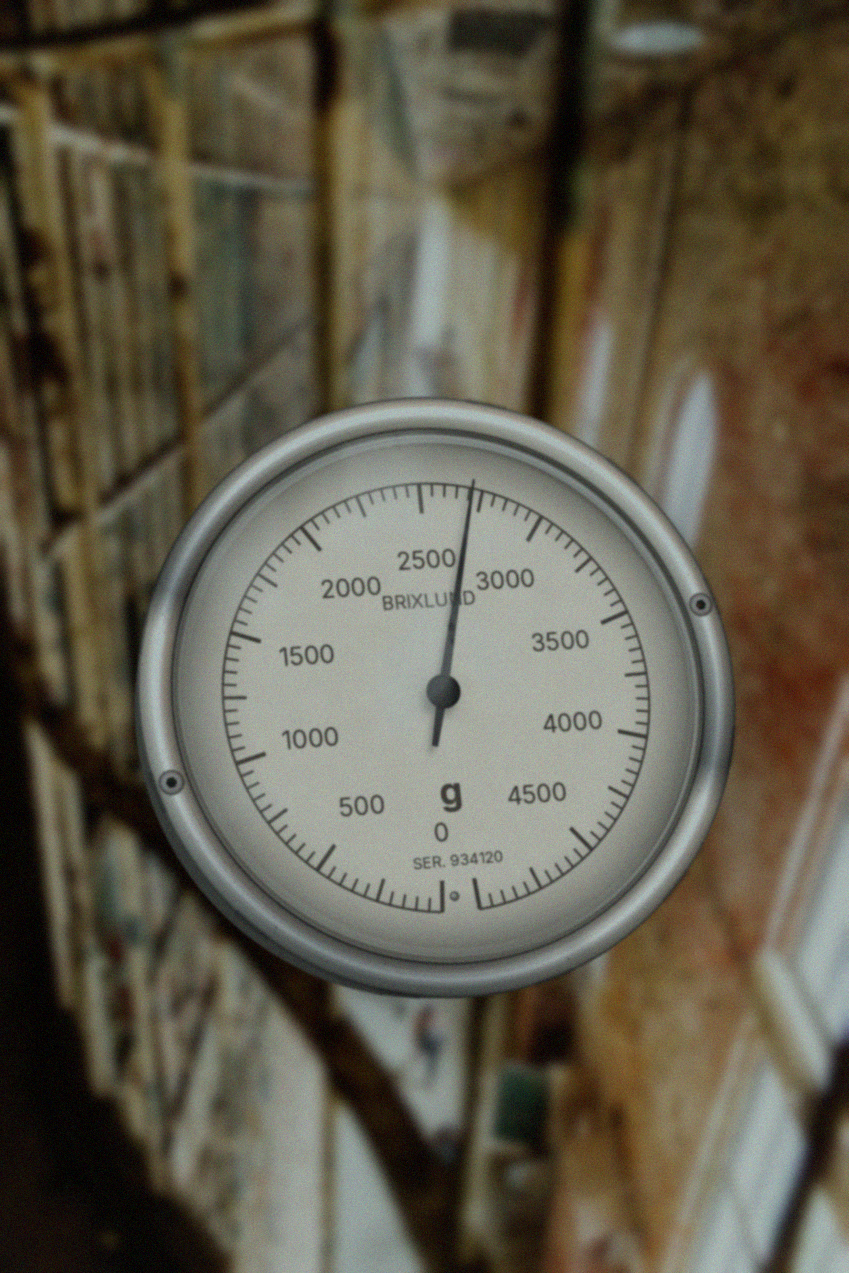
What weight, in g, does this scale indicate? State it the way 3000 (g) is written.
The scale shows 2700 (g)
